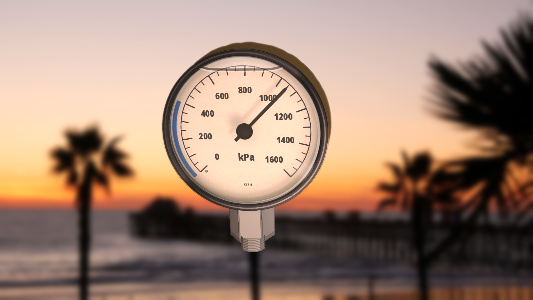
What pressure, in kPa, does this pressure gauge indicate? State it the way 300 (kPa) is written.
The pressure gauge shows 1050 (kPa)
